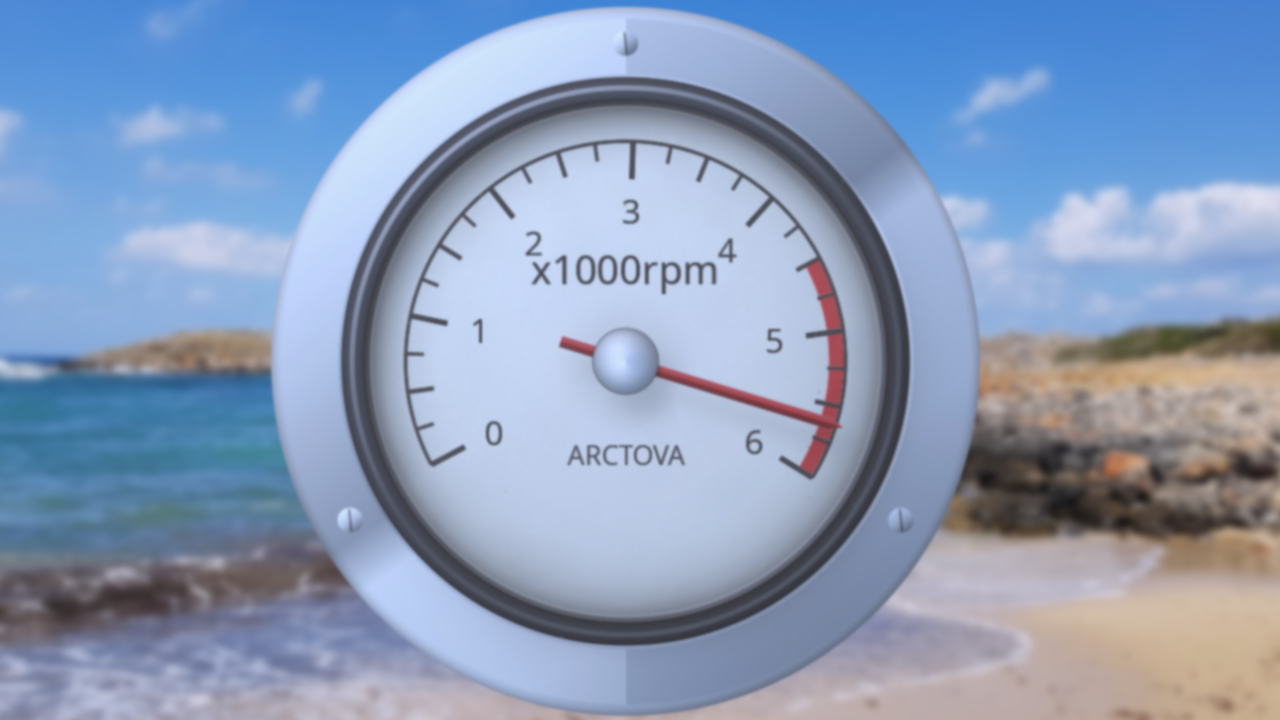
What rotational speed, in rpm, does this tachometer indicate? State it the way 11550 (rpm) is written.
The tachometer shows 5625 (rpm)
